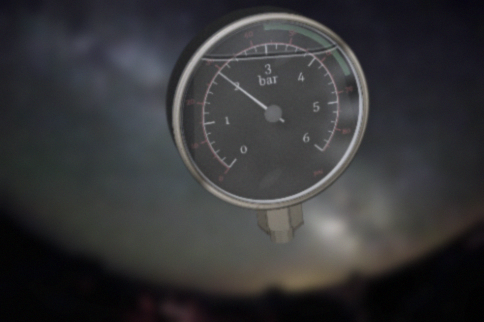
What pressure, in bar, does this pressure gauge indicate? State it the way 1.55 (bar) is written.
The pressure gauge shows 2 (bar)
